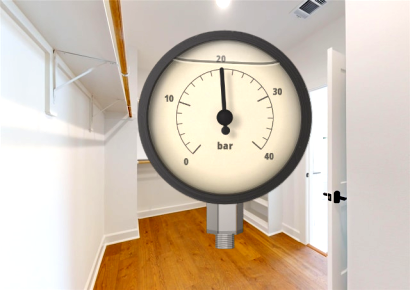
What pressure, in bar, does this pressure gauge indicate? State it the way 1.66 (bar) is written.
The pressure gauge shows 20 (bar)
